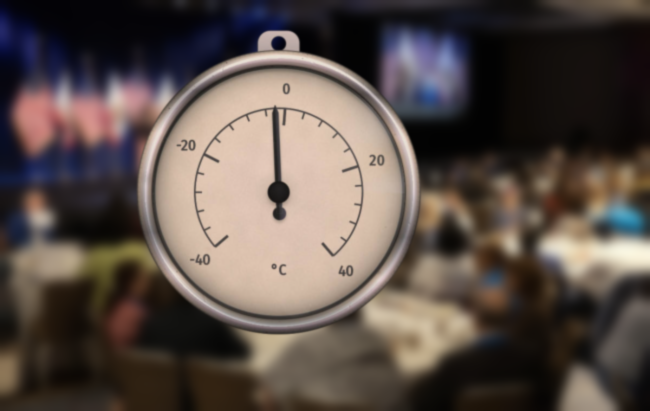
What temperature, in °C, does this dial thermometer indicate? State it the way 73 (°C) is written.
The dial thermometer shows -2 (°C)
